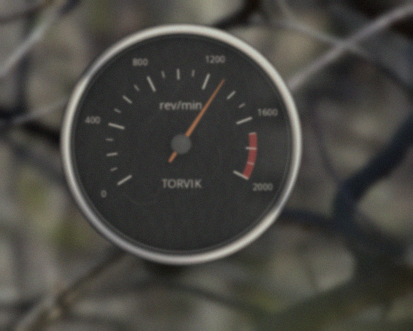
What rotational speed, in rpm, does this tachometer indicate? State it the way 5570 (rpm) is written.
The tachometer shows 1300 (rpm)
